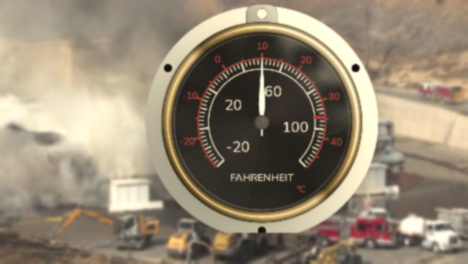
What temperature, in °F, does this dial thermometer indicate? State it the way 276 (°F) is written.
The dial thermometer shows 50 (°F)
